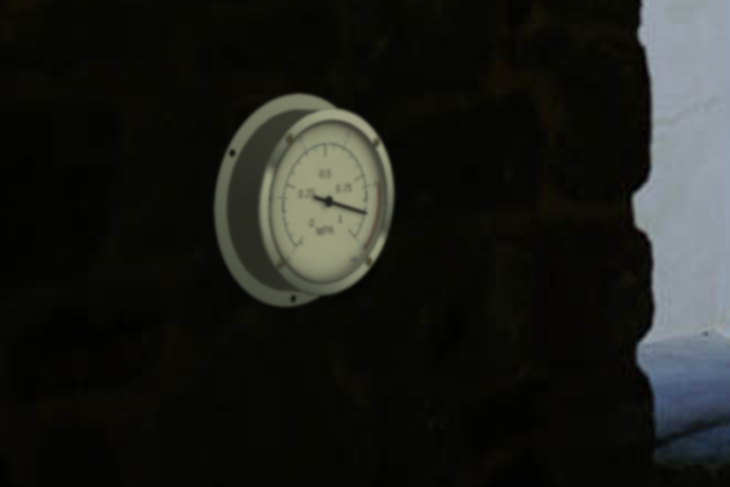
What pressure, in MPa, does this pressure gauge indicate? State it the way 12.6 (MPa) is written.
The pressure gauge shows 0.9 (MPa)
